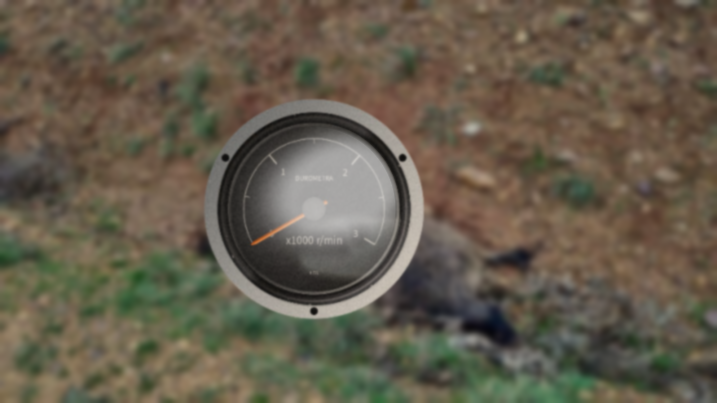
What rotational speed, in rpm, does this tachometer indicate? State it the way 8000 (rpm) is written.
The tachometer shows 0 (rpm)
